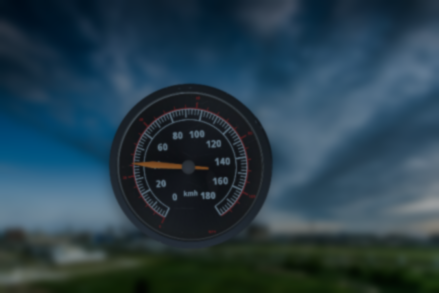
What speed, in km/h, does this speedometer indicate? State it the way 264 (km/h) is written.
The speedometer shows 40 (km/h)
